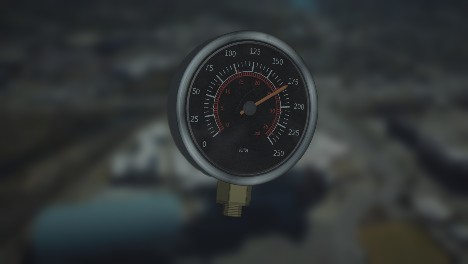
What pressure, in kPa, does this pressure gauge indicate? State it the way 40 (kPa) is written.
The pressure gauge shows 175 (kPa)
